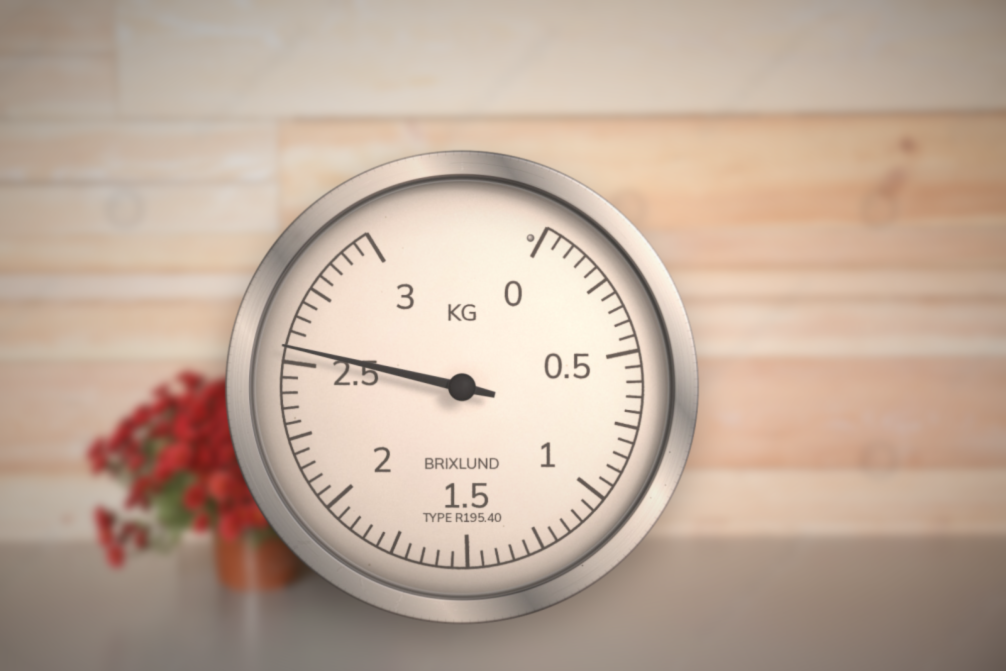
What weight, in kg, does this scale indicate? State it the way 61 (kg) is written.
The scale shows 2.55 (kg)
